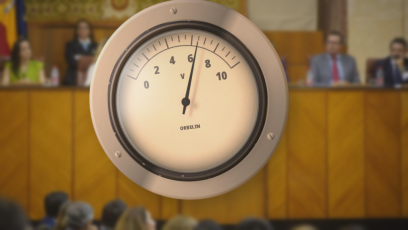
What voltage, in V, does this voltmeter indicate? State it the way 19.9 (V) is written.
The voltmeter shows 6.5 (V)
